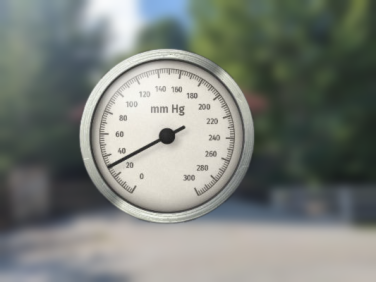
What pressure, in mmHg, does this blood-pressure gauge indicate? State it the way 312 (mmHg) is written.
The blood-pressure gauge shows 30 (mmHg)
